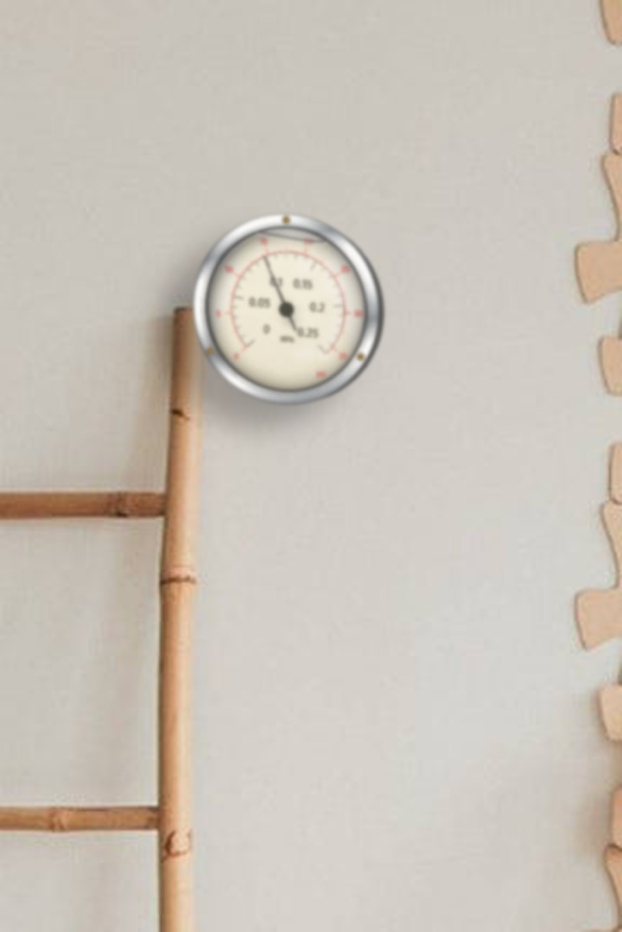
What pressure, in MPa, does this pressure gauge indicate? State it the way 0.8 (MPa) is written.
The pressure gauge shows 0.1 (MPa)
